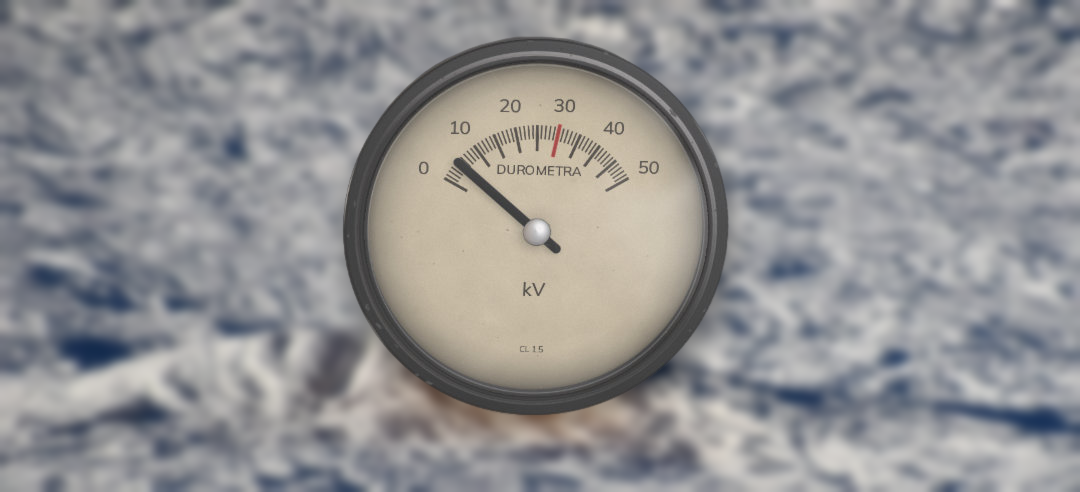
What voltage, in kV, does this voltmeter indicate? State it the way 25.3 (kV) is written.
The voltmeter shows 5 (kV)
